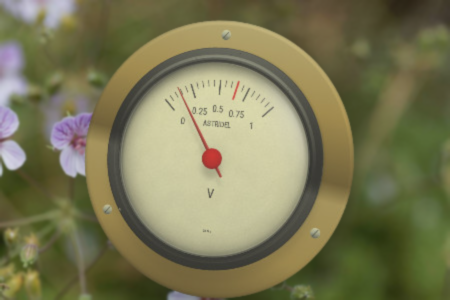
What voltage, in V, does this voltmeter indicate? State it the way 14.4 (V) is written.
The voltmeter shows 0.15 (V)
